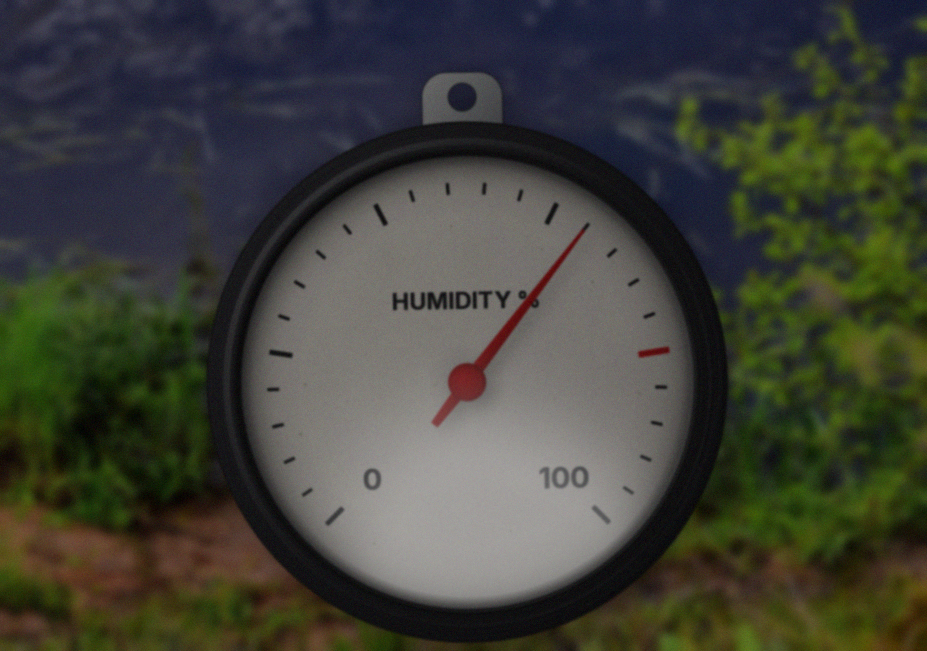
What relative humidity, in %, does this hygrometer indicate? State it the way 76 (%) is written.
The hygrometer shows 64 (%)
